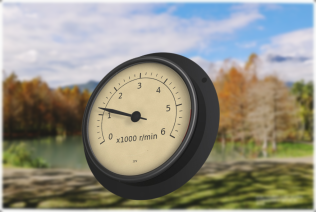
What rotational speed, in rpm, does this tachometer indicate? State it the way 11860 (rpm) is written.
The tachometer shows 1200 (rpm)
